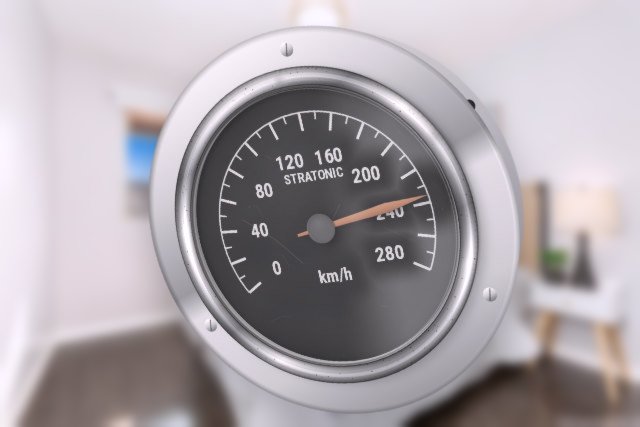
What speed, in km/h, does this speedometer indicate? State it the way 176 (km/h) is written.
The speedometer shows 235 (km/h)
